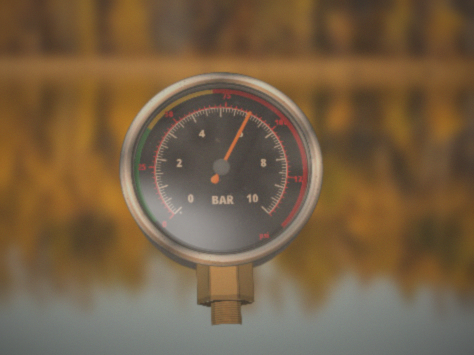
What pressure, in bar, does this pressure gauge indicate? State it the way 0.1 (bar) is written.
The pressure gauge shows 6 (bar)
